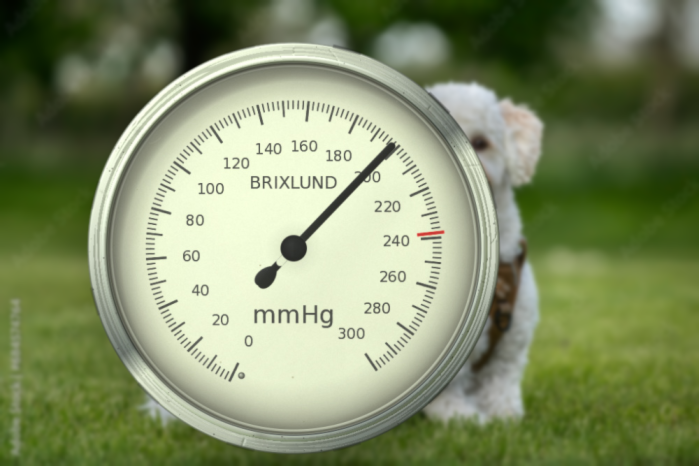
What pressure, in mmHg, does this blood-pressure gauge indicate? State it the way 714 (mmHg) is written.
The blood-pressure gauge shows 198 (mmHg)
